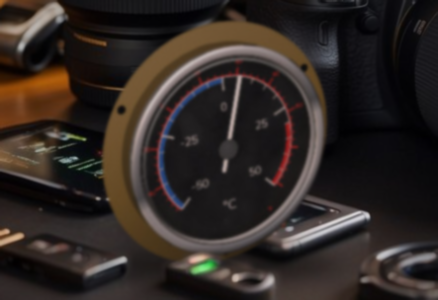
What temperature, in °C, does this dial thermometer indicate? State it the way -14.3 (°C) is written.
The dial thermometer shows 5 (°C)
